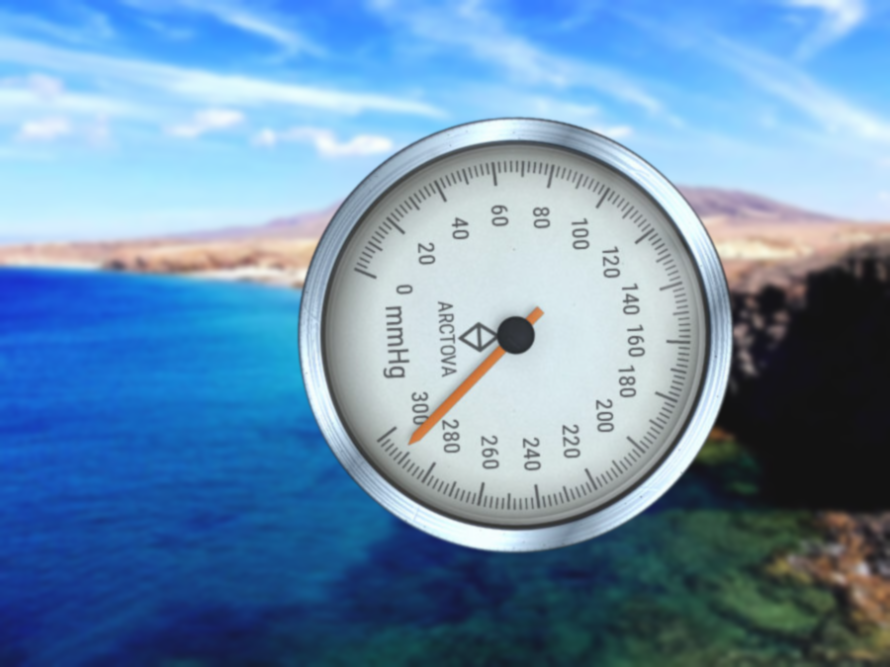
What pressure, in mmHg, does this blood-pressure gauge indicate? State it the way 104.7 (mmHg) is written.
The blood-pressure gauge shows 292 (mmHg)
